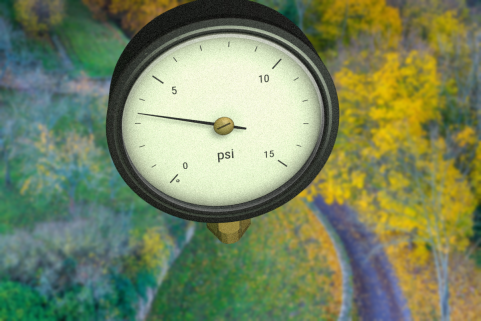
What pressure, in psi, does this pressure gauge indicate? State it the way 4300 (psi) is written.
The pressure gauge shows 3.5 (psi)
